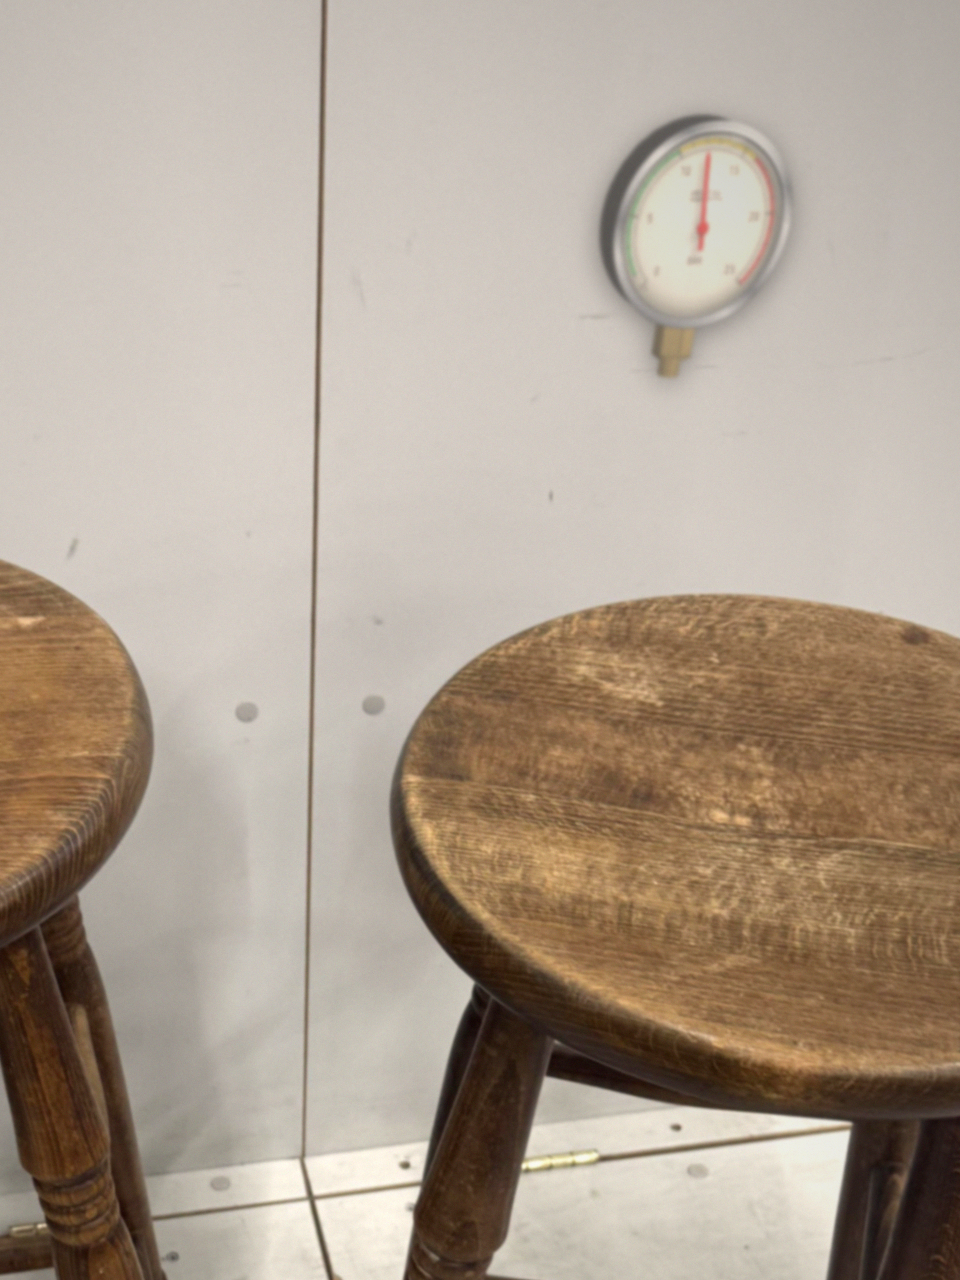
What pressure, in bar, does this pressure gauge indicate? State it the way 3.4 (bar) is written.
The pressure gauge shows 12 (bar)
